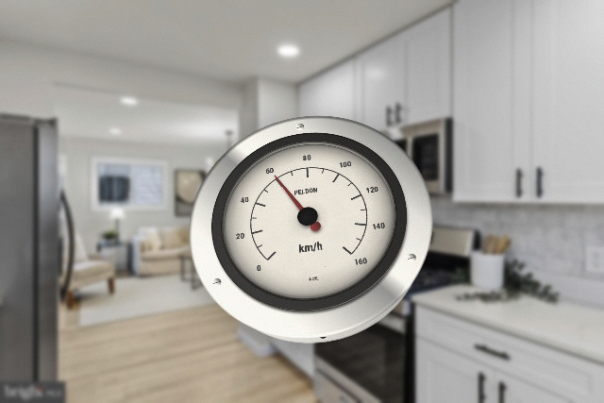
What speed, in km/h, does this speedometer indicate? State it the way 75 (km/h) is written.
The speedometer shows 60 (km/h)
